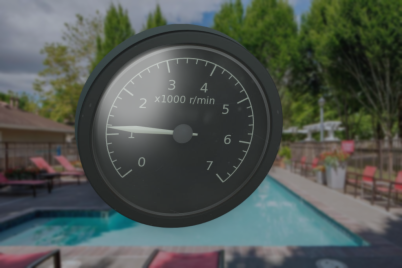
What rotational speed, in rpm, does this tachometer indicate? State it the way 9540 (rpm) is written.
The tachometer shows 1200 (rpm)
